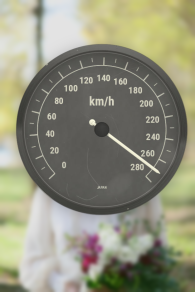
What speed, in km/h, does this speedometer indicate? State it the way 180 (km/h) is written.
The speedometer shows 270 (km/h)
